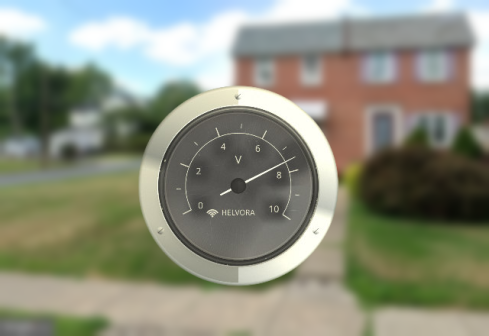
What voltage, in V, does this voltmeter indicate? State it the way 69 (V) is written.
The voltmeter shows 7.5 (V)
